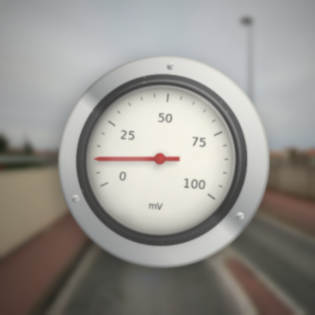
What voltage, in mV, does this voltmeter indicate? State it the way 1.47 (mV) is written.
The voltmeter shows 10 (mV)
